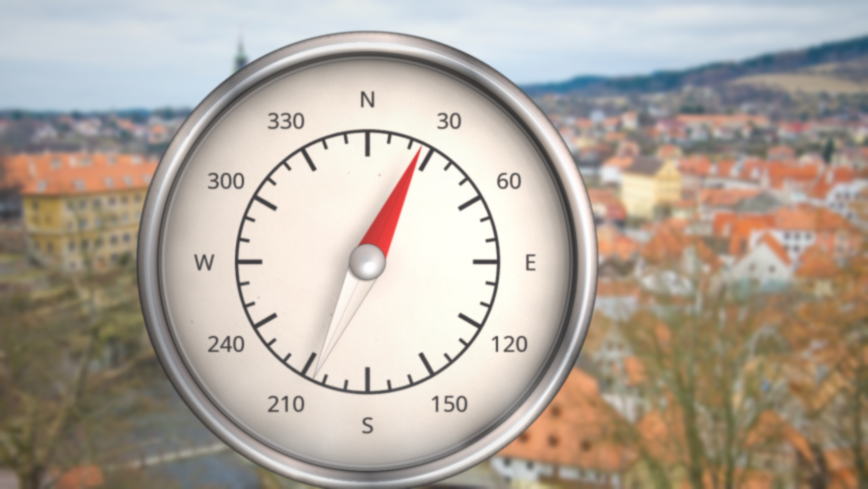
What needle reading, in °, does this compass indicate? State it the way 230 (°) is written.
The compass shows 25 (°)
